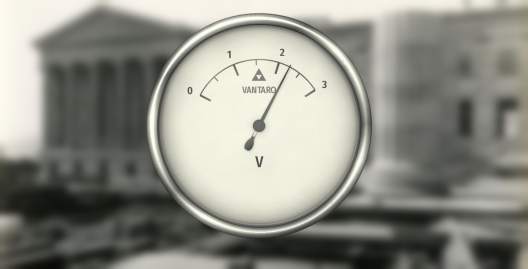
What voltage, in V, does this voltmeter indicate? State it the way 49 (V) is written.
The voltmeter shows 2.25 (V)
